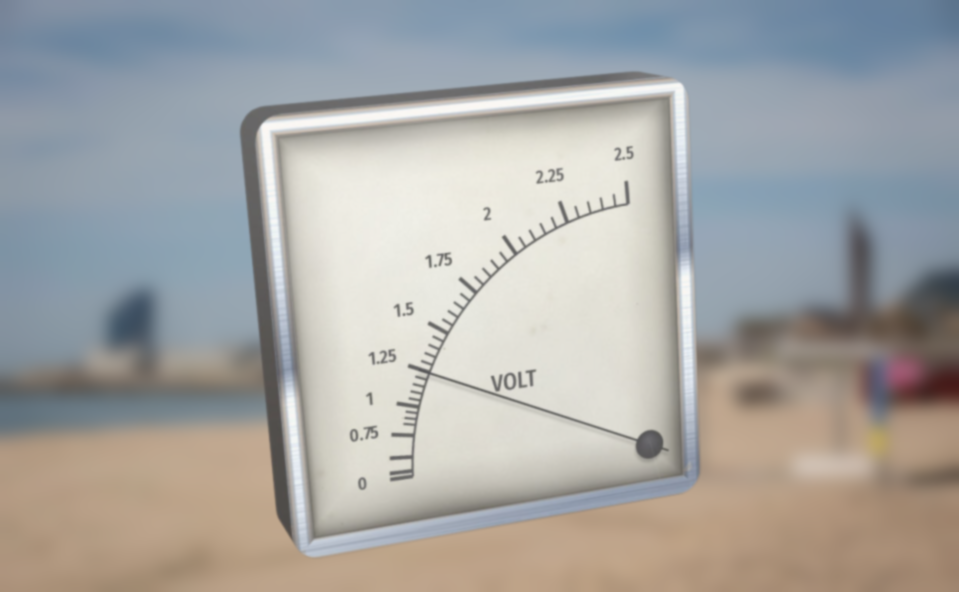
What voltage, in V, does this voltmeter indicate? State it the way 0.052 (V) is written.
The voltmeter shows 1.25 (V)
